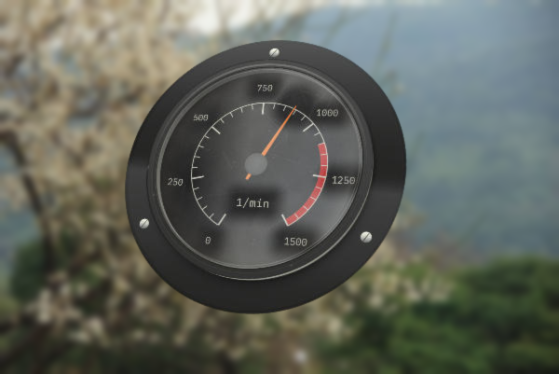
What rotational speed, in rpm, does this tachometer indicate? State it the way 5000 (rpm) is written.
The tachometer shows 900 (rpm)
